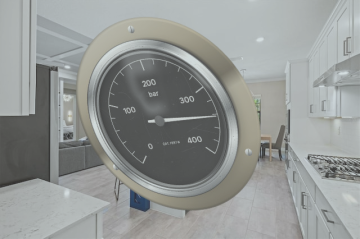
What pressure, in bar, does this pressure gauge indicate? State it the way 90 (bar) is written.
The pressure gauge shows 340 (bar)
